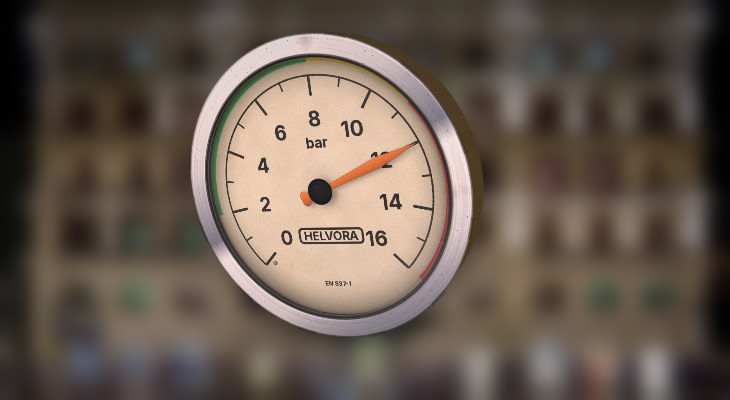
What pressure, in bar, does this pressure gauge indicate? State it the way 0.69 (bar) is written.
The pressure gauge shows 12 (bar)
